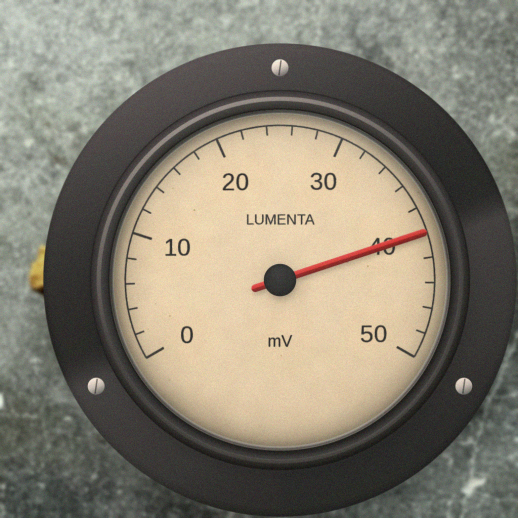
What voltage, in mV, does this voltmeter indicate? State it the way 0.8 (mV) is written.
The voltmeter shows 40 (mV)
